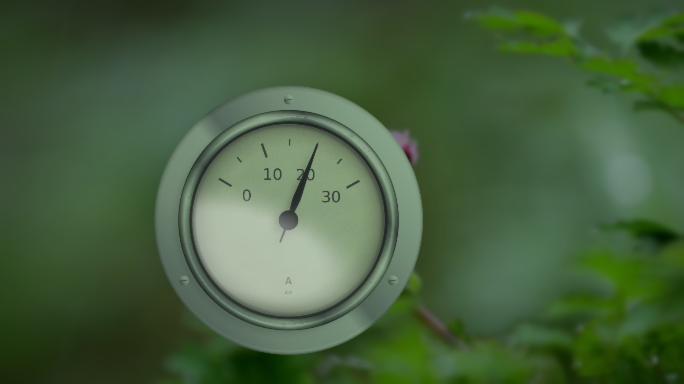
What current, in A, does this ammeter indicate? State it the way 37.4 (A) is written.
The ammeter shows 20 (A)
